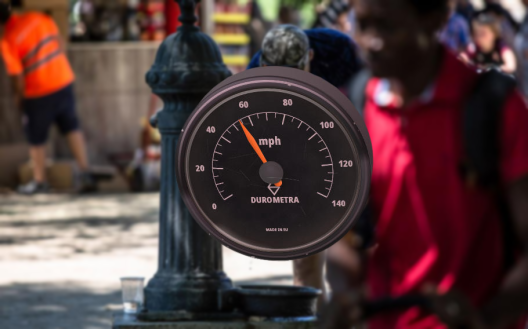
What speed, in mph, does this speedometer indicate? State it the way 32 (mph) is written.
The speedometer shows 55 (mph)
